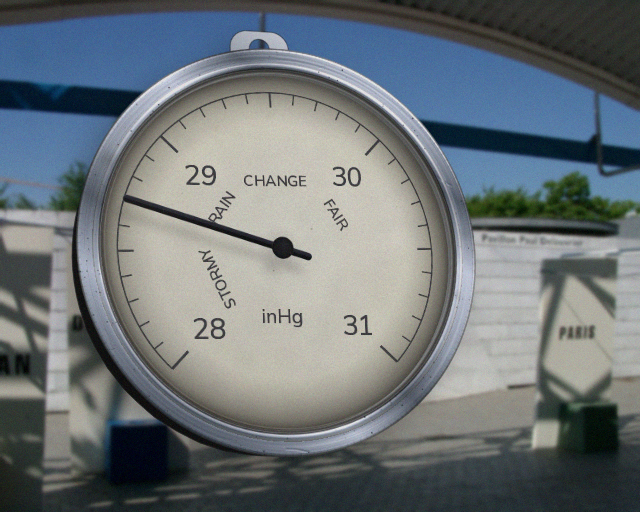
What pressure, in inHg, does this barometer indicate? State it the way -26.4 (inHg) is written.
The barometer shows 28.7 (inHg)
